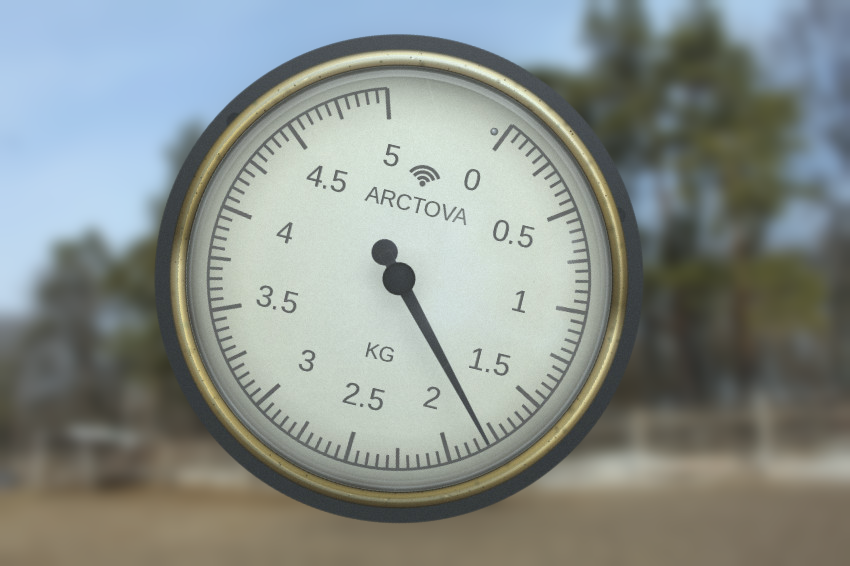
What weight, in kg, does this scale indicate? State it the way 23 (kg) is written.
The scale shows 1.8 (kg)
